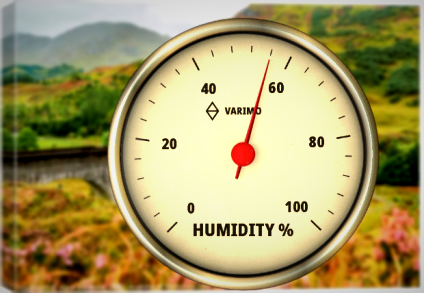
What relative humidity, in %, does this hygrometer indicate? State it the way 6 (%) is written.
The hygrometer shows 56 (%)
